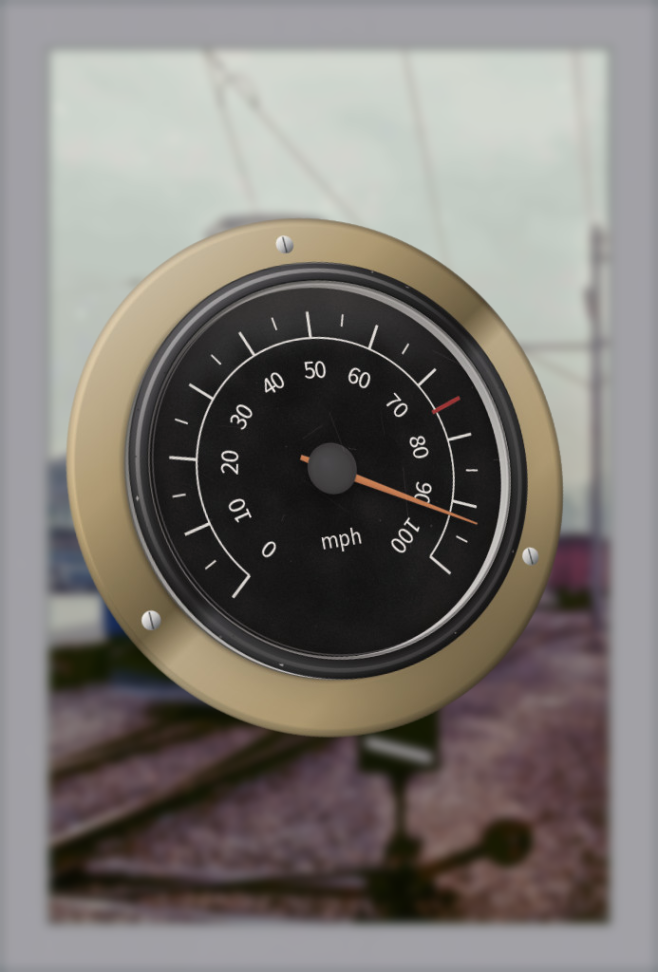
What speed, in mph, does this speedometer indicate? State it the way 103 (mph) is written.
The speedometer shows 92.5 (mph)
